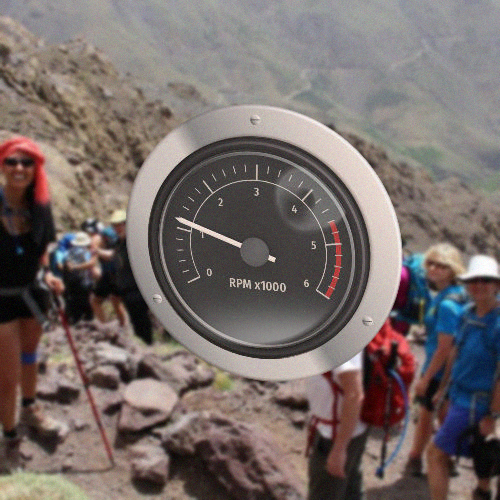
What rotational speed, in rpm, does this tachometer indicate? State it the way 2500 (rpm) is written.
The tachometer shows 1200 (rpm)
